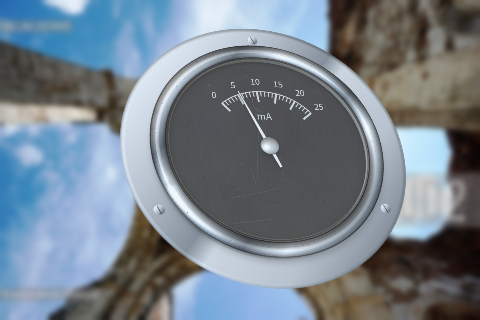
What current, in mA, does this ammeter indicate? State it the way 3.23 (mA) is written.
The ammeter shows 5 (mA)
